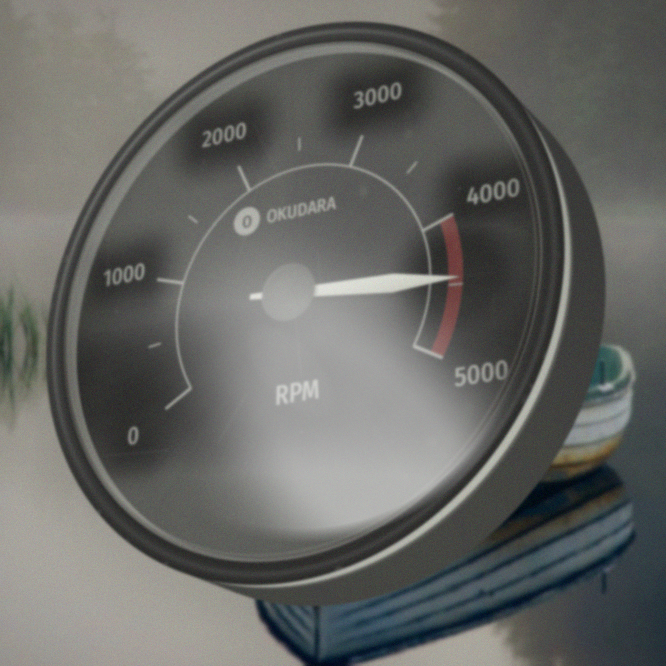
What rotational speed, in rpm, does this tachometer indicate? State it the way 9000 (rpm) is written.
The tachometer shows 4500 (rpm)
